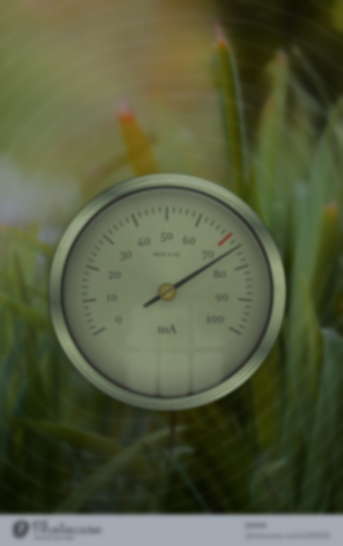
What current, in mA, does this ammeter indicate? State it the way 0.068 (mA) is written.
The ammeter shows 74 (mA)
